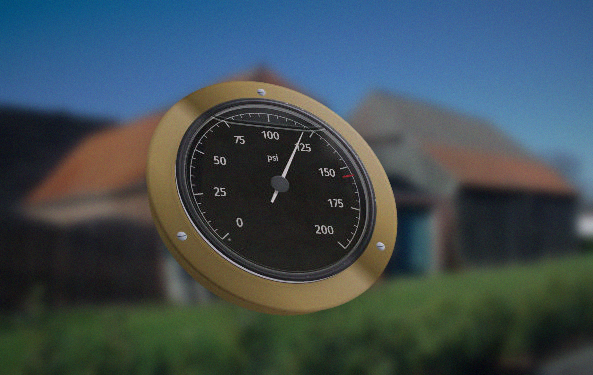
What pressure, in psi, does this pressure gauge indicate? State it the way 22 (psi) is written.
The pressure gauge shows 120 (psi)
